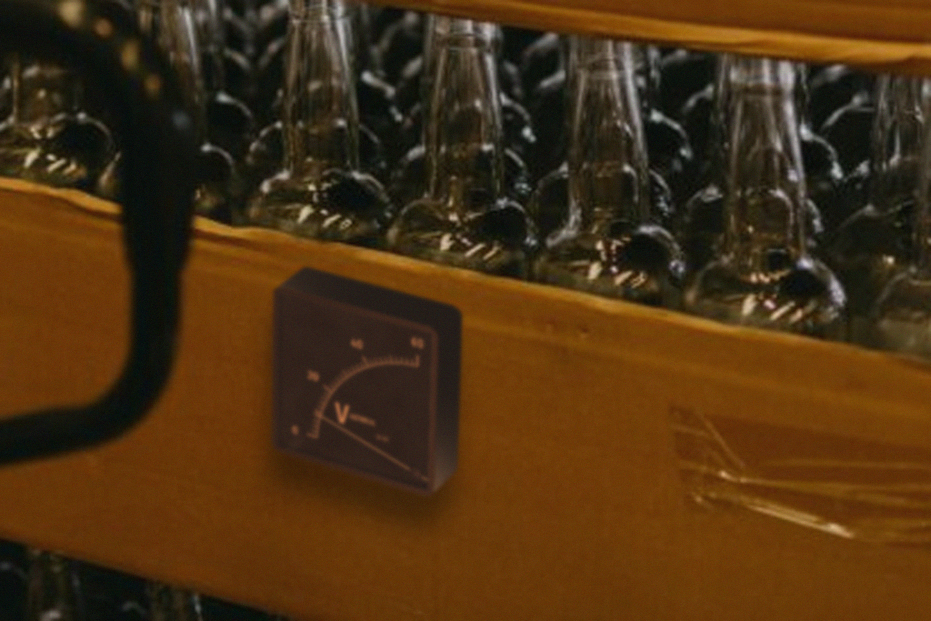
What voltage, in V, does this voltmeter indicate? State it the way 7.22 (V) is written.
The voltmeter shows 10 (V)
